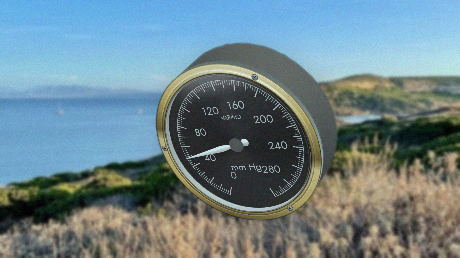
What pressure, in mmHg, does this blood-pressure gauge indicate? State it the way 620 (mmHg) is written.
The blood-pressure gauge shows 50 (mmHg)
